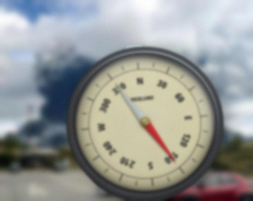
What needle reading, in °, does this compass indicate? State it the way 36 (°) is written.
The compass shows 150 (°)
